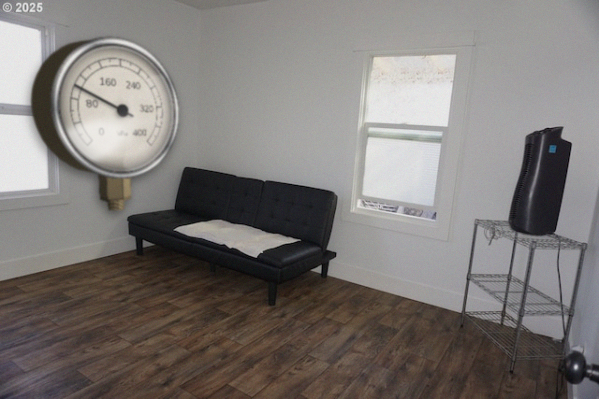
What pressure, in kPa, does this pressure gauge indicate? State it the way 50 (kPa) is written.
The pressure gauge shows 100 (kPa)
